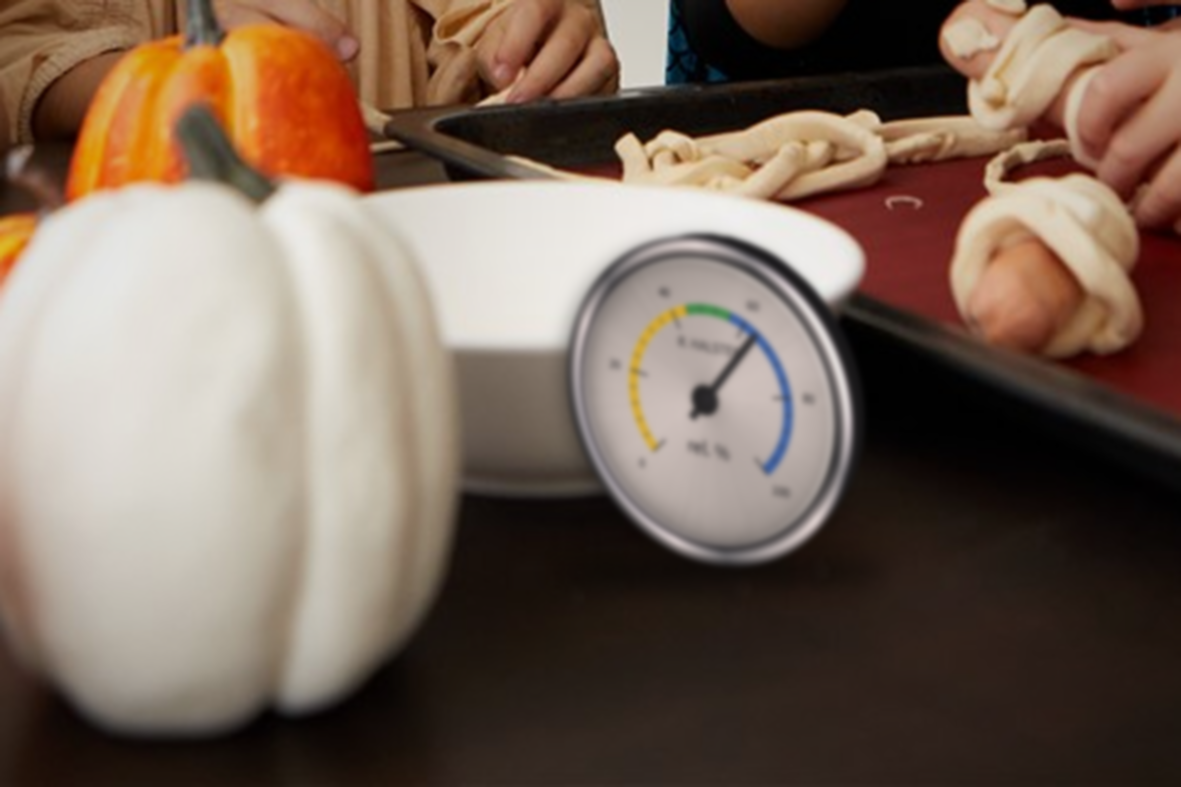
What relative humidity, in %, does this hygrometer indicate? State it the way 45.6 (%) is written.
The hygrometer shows 64 (%)
